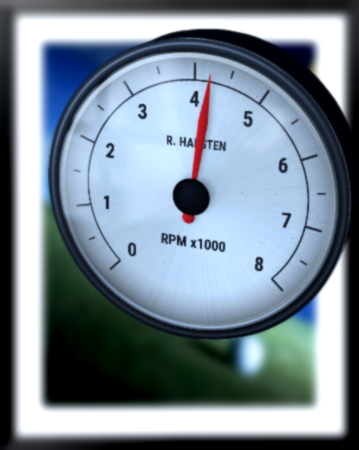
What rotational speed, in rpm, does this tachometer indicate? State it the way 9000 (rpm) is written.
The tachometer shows 4250 (rpm)
